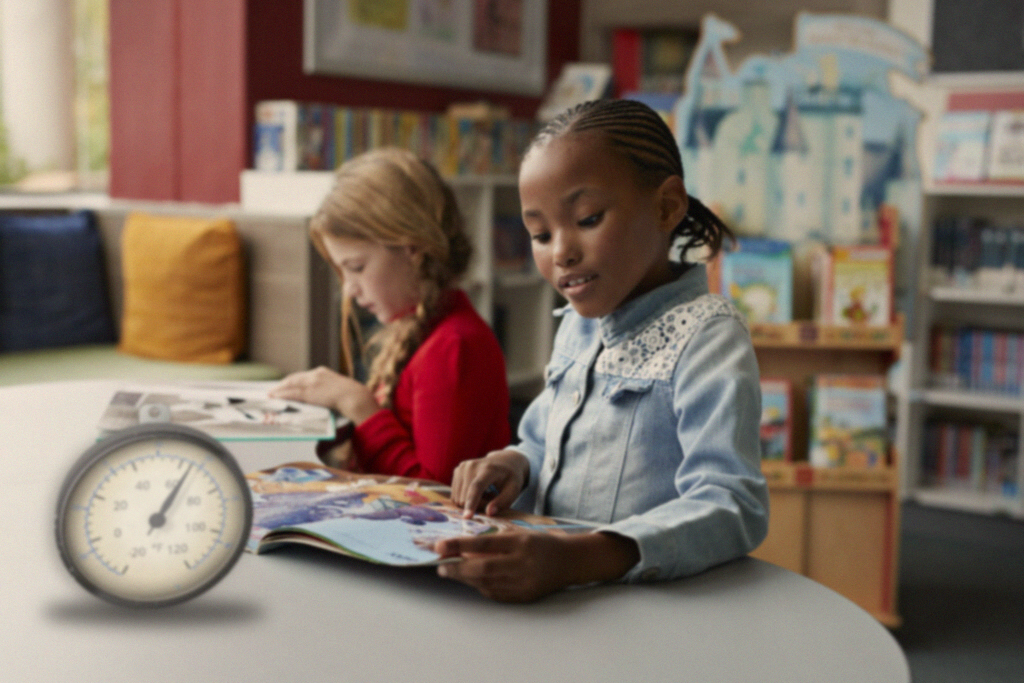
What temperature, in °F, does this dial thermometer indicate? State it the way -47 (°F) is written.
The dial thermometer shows 64 (°F)
